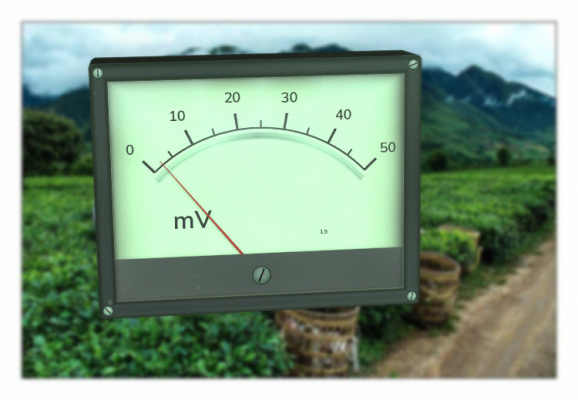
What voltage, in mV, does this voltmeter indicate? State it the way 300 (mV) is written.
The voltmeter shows 2.5 (mV)
